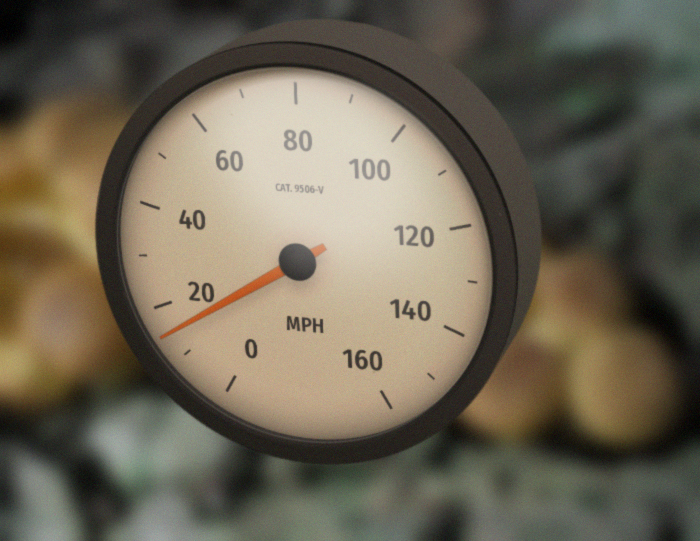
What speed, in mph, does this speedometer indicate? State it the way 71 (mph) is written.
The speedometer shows 15 (mph)
